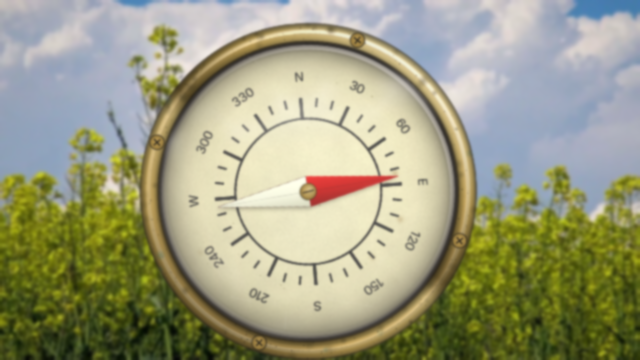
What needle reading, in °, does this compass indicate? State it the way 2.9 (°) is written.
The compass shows 85 (°)
